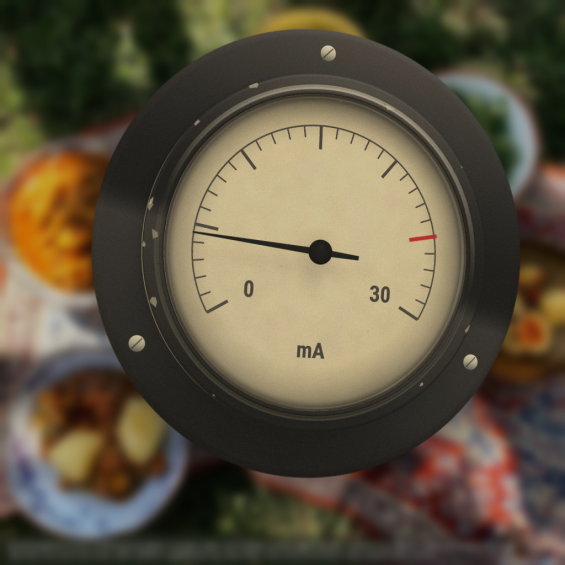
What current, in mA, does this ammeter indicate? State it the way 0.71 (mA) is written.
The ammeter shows 4.5 (mA)
